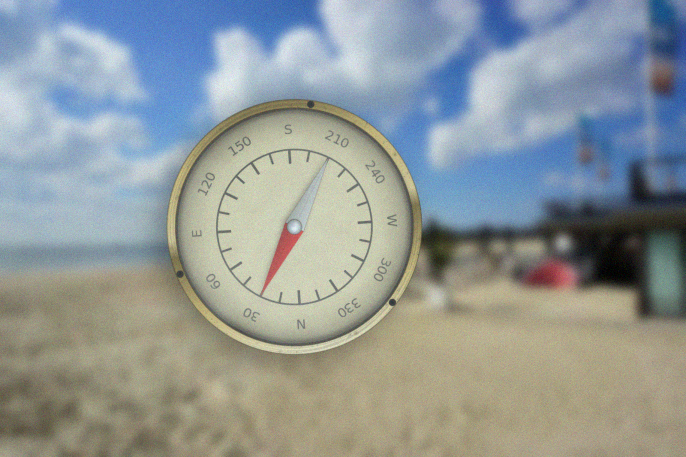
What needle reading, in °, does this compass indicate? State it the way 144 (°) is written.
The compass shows 30 (°)
